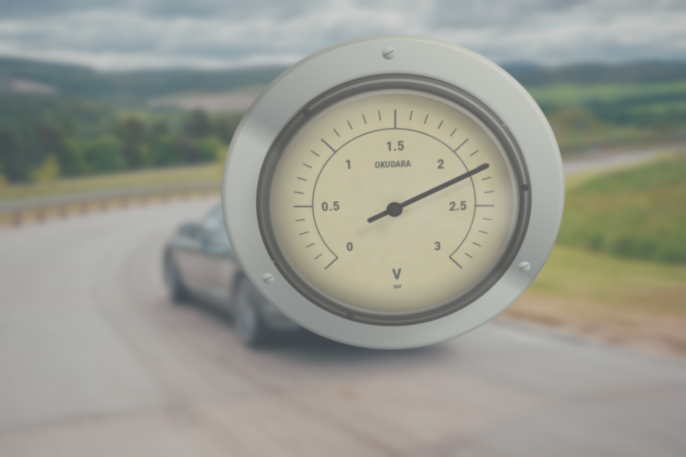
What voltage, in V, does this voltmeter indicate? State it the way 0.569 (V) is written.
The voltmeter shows 2.2 (V)
